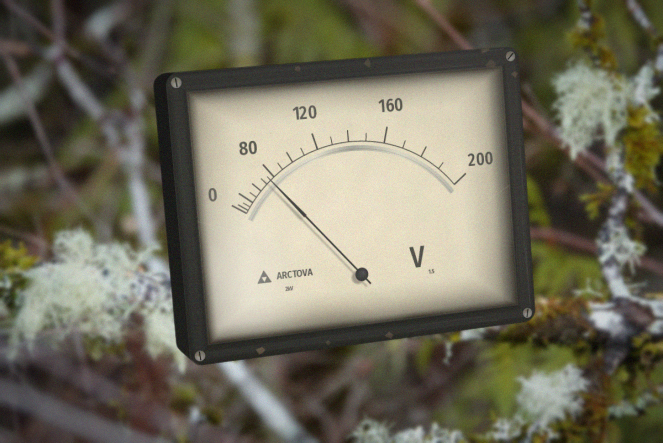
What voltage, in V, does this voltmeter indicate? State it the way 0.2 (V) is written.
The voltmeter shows 75 (V)
